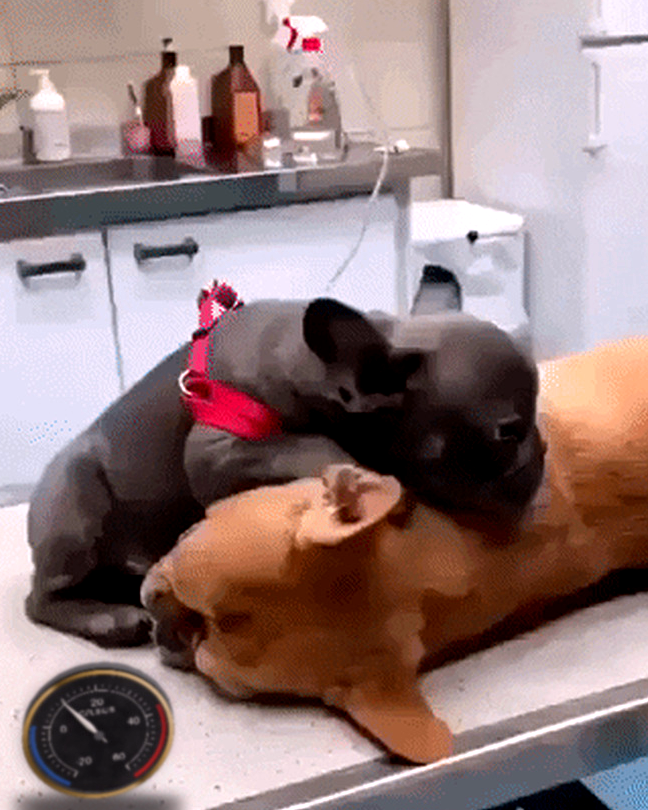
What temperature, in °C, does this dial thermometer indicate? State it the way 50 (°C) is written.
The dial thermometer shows 10 (°C)
